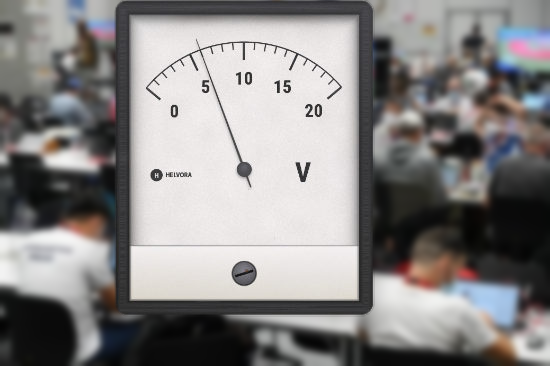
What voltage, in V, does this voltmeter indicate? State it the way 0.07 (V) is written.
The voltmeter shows 6 (V)
